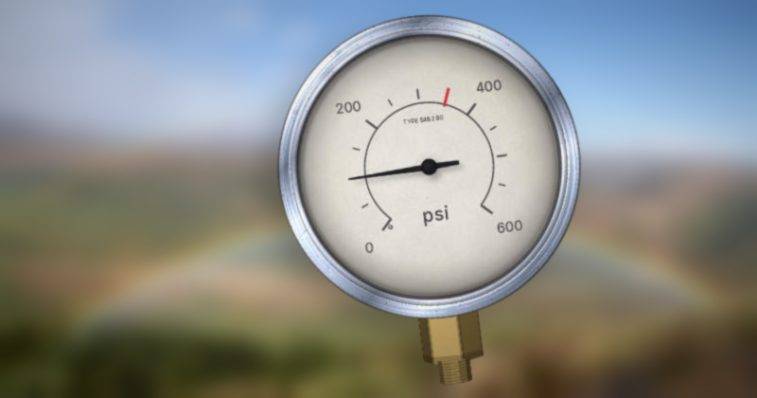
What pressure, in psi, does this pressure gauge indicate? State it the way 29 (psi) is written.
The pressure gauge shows 100 (psi)
